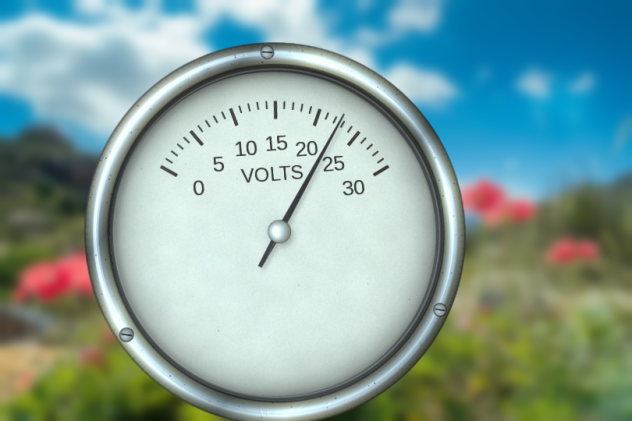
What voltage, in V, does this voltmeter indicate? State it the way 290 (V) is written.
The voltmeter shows 22.5 (V)
